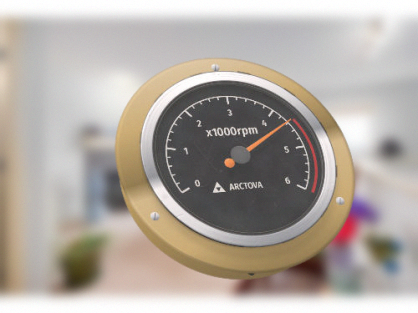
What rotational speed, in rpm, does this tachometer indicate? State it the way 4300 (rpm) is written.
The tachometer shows 4400 (rpm)
